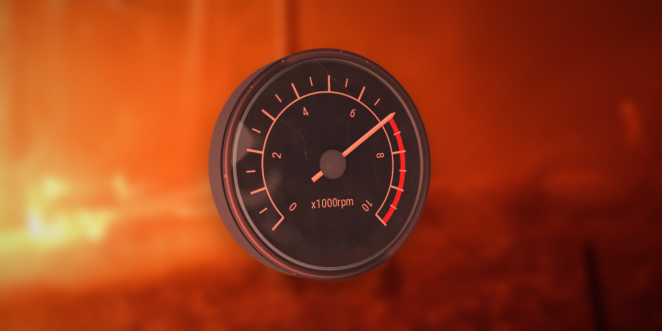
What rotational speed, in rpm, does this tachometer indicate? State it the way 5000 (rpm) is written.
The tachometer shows 7000 (rpm)
